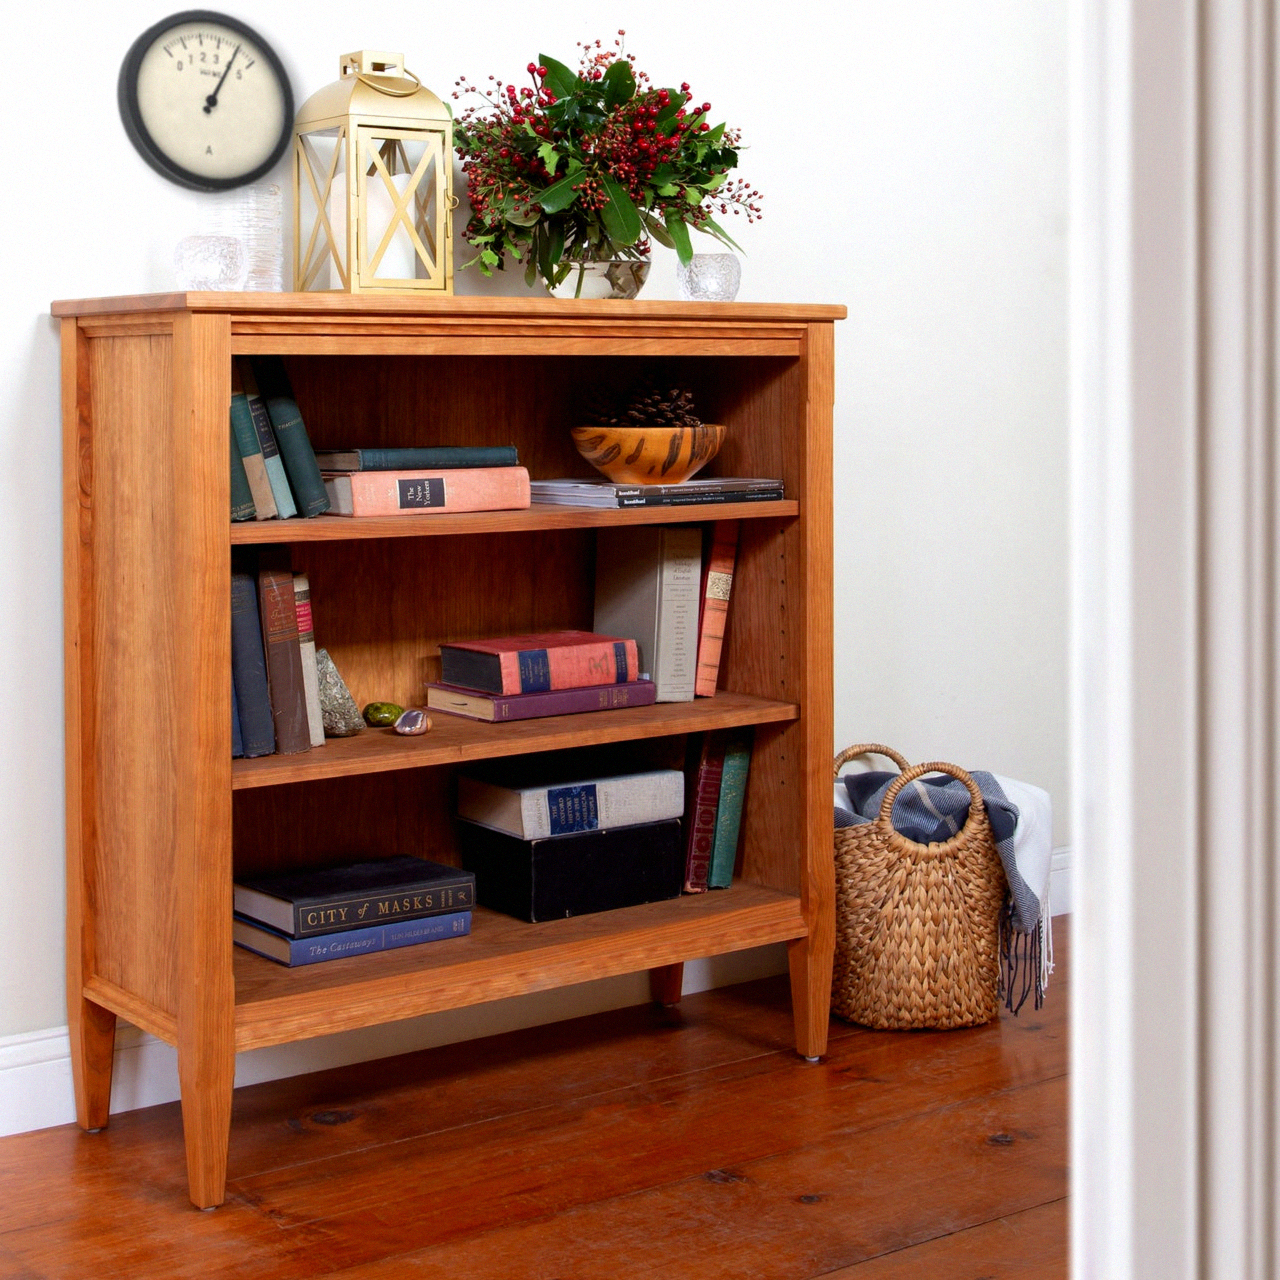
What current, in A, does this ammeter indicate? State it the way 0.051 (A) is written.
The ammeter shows 4 (A)
